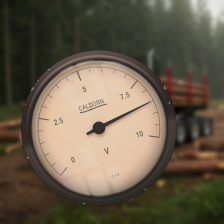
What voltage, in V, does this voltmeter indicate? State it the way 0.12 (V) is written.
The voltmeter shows 8.5 (V)
